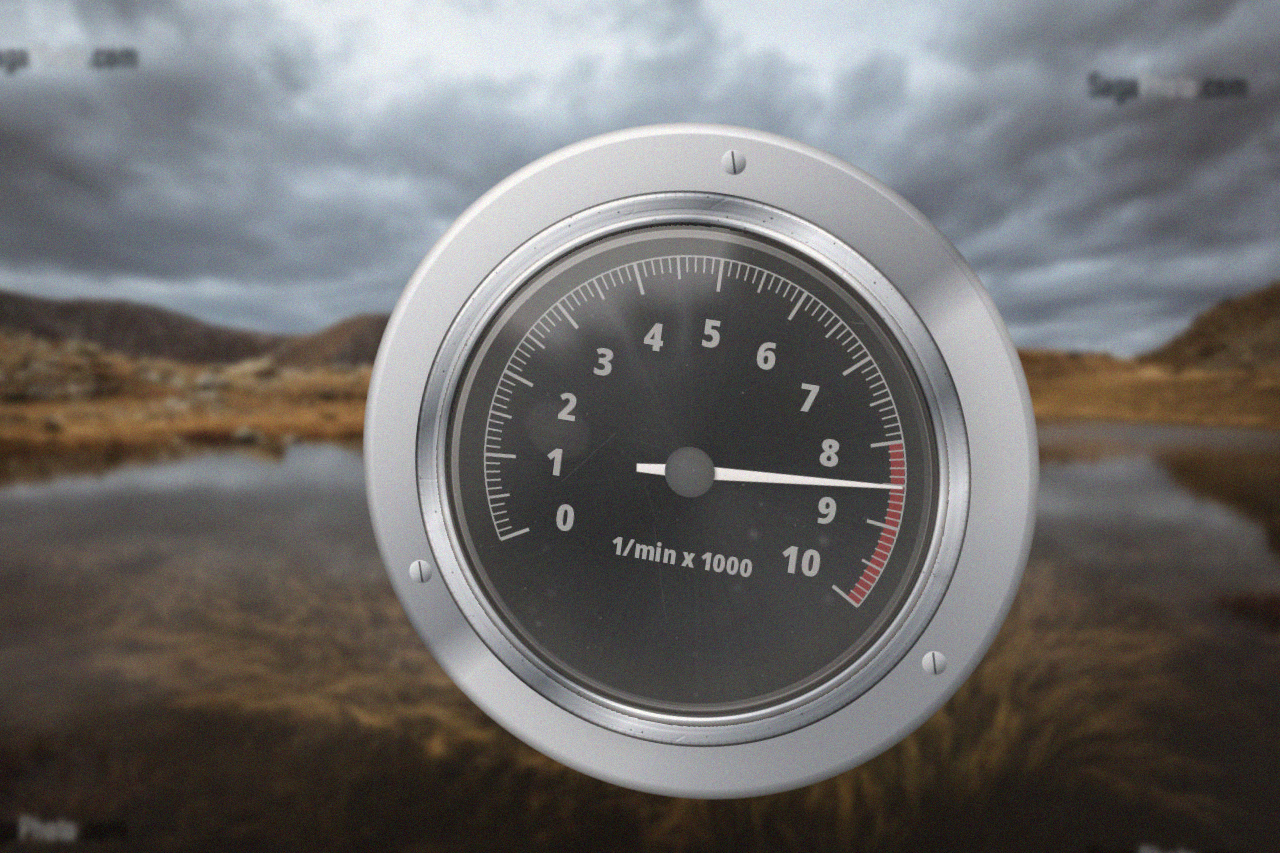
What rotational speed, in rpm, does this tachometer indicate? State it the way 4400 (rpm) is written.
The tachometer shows 8500 (rpm)
